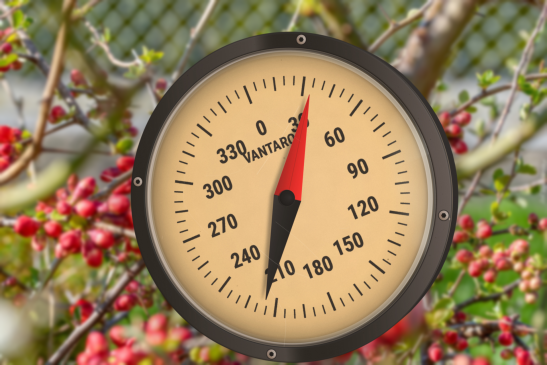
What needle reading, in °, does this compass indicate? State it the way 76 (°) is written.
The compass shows 35 (°)
